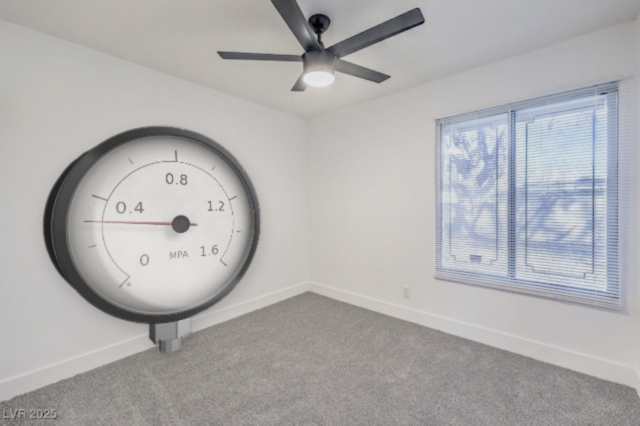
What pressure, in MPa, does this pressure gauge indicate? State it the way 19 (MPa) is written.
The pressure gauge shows 0.3 (MPa)
